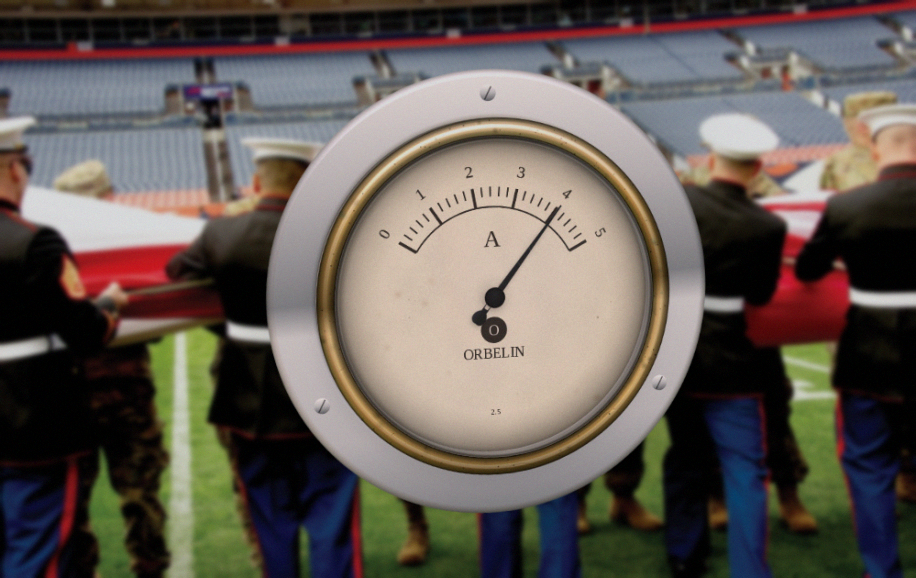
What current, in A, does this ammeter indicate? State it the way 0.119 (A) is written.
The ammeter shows 4 (A)
